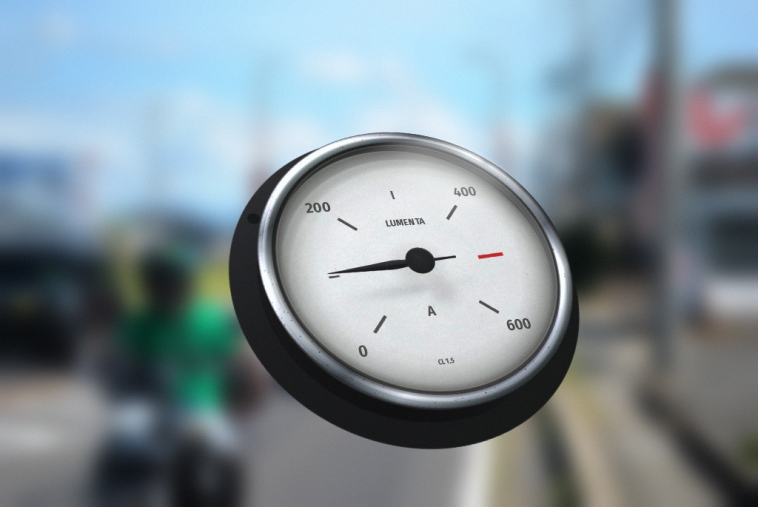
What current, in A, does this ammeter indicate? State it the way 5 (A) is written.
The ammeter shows 100 (A)
